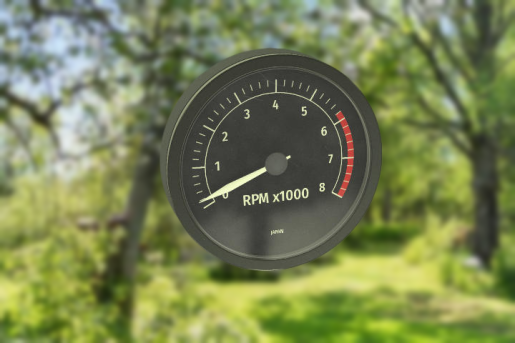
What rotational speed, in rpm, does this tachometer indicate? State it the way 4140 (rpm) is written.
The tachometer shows 200 (rpm)
